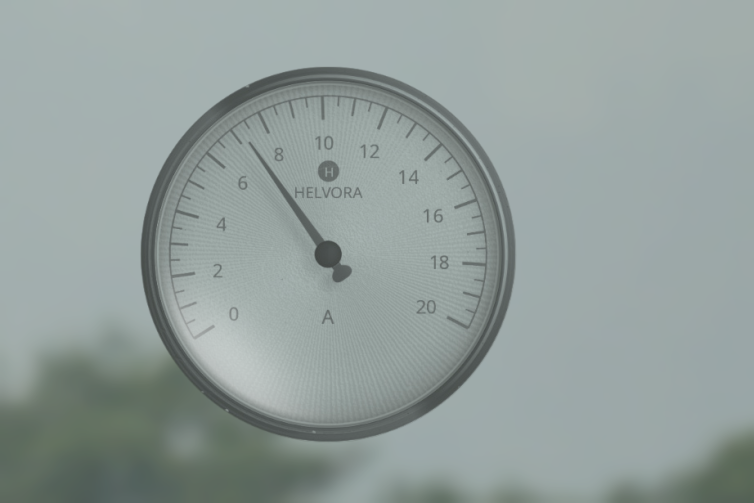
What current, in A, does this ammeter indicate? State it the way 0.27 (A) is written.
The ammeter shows 7.25 (A)
